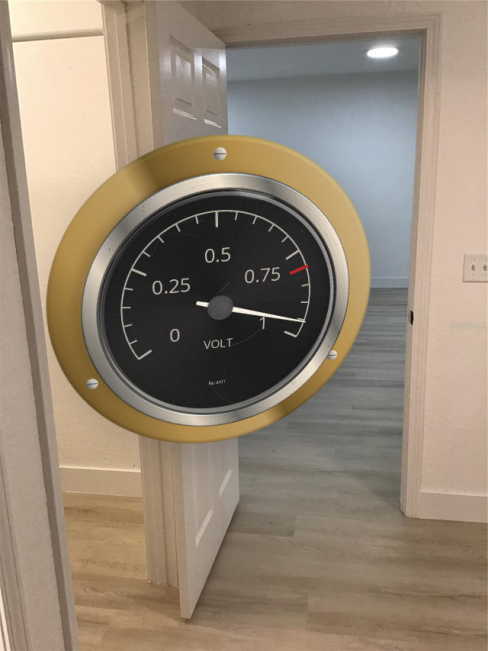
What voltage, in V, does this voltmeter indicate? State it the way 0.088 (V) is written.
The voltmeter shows 0.95 (V)
